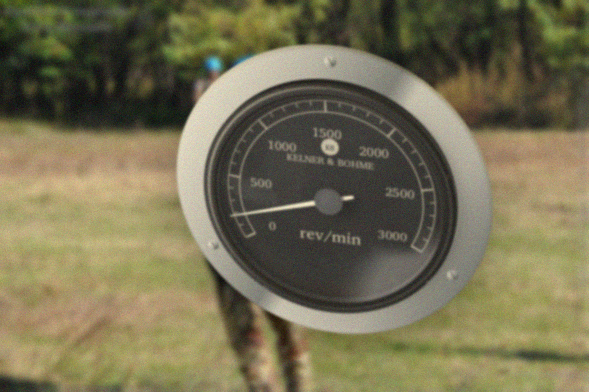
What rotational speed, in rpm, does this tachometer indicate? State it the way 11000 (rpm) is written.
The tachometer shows 200 (rpm)
